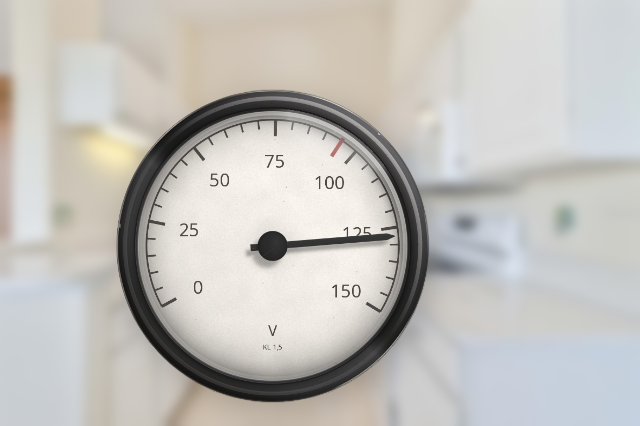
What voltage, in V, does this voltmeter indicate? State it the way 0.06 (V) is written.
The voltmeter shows 127.5 (V)
